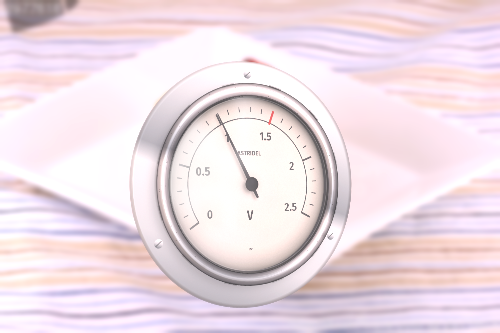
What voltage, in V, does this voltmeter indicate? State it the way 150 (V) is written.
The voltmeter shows 1 (V)
